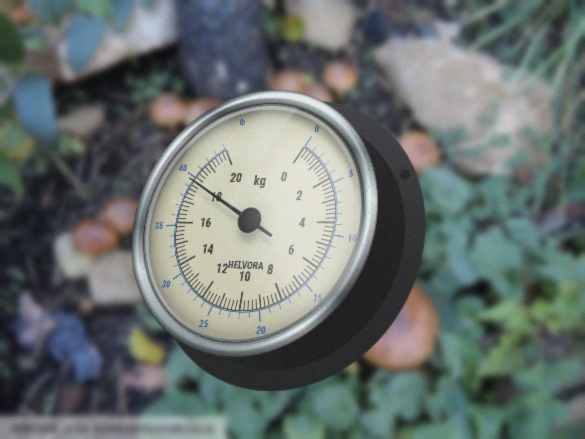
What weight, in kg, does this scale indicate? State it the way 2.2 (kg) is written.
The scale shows 18 (kg)
